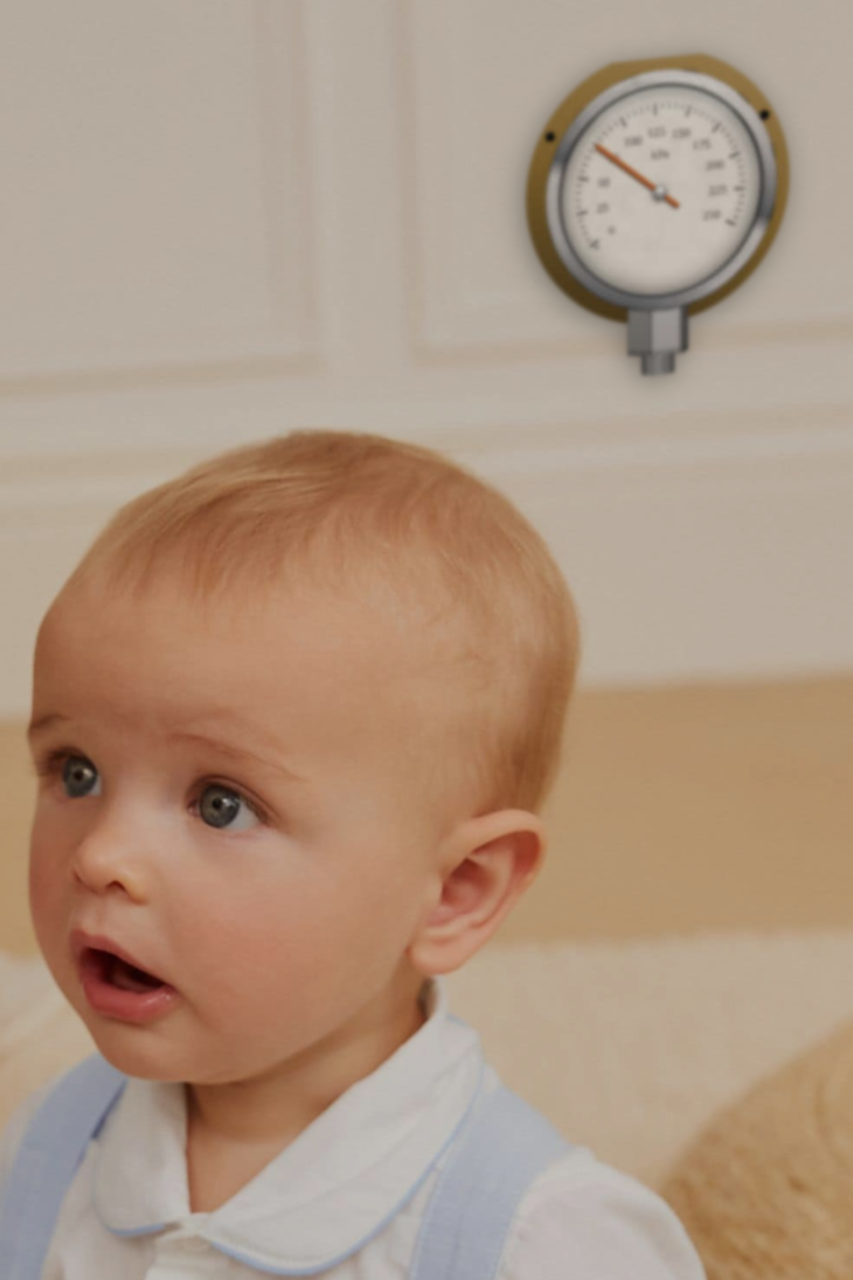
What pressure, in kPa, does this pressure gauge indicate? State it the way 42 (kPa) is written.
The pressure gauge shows 75 (kPa)
